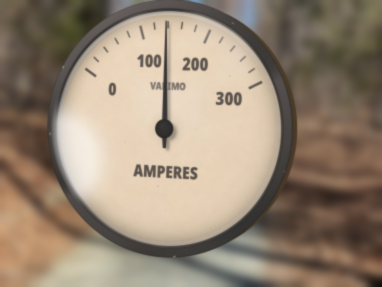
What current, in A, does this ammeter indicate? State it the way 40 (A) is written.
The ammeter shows 140 (A)
